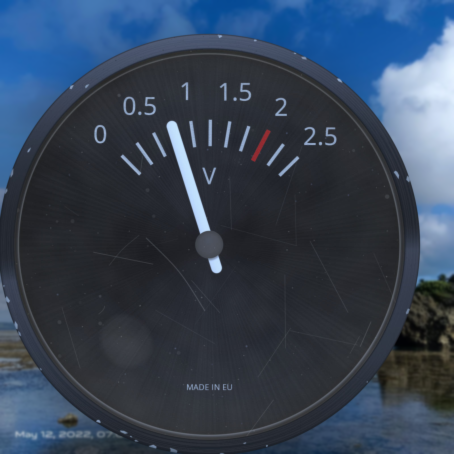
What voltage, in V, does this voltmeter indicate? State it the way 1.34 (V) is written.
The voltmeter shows 0.75 (V)
